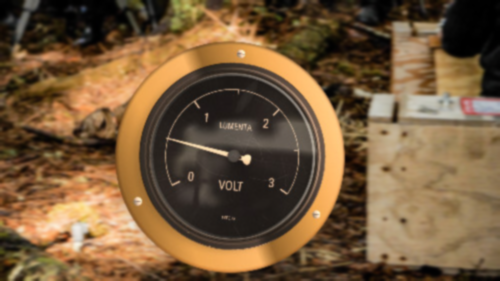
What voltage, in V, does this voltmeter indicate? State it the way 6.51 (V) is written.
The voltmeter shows 0.5 (V)
